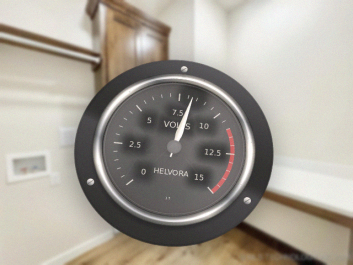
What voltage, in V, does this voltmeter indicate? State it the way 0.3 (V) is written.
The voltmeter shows 8.25 (V)
